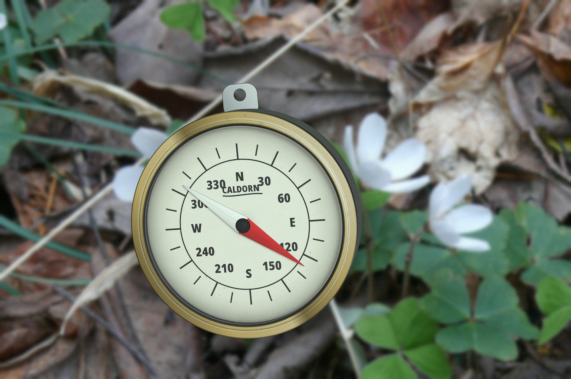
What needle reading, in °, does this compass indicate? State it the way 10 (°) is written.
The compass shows 127.5 (°)
